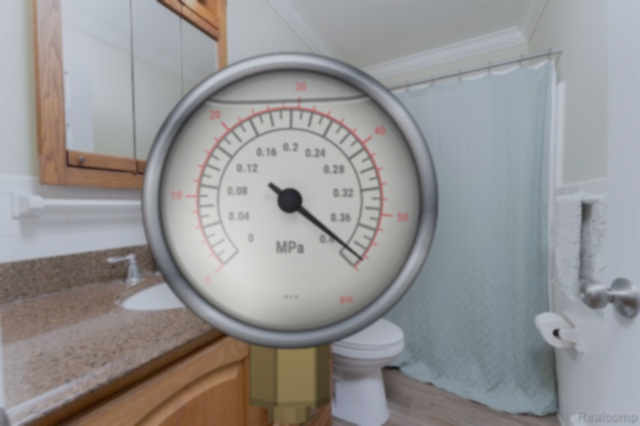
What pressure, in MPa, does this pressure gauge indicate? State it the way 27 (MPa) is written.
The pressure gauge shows 0.39 (MPa)
